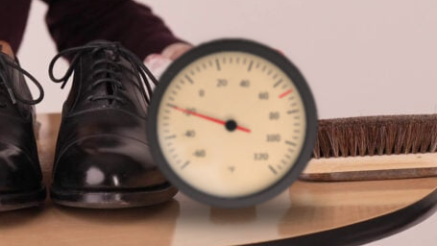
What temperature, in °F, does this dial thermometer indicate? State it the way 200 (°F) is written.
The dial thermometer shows -20 (°F)
